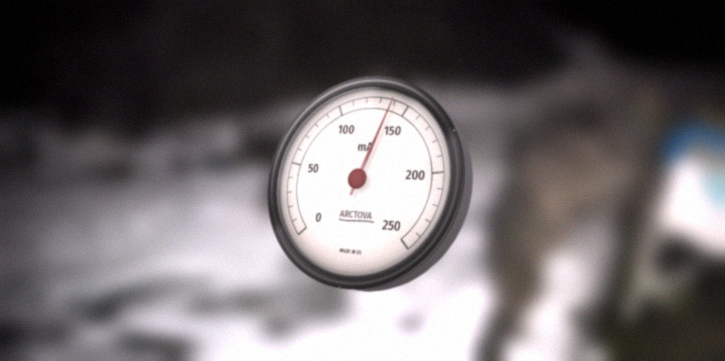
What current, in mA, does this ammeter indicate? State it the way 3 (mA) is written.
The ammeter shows 140 (mA)
